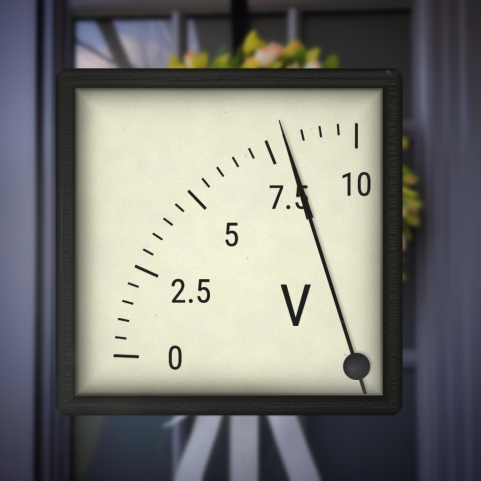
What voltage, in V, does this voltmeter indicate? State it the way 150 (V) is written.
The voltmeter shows 8 (V)
